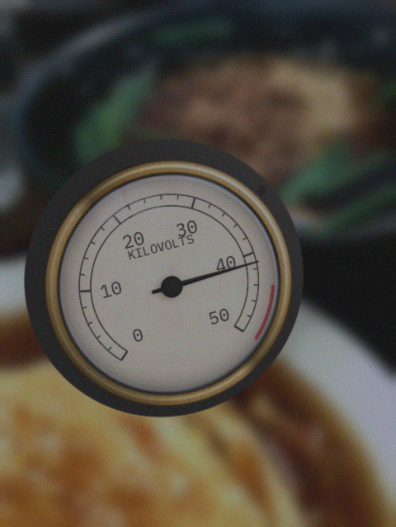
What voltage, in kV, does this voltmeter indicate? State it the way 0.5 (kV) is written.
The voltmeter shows 41 (kV)
